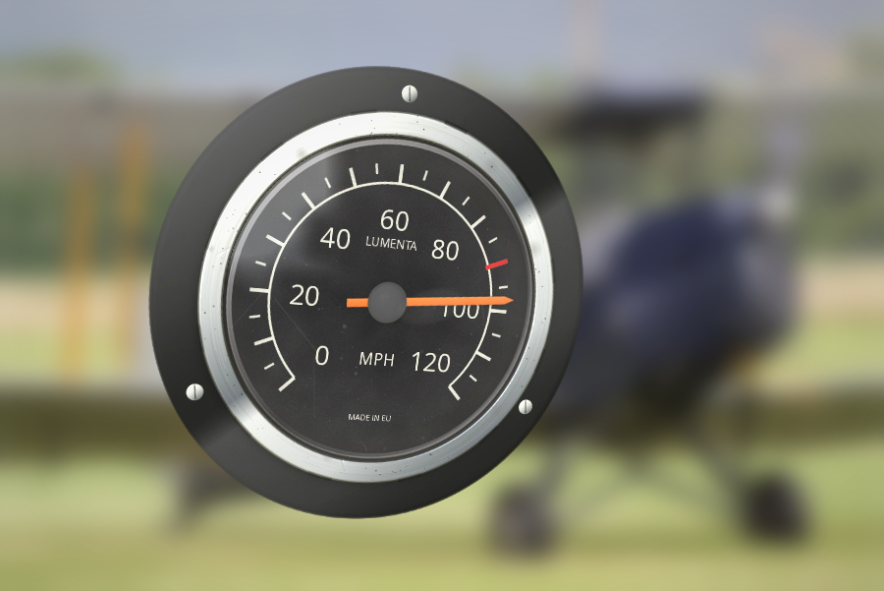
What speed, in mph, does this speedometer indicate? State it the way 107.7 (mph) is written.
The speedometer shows 97.5 (mph)
